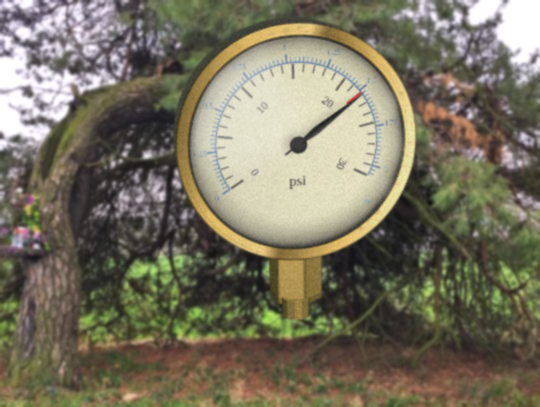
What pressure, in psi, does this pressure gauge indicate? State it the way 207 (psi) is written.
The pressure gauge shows 22 (psi)
